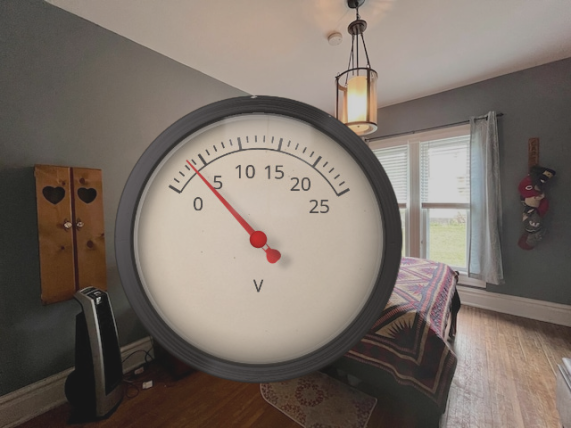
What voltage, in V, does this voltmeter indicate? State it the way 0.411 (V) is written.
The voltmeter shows 3.5 (V)
